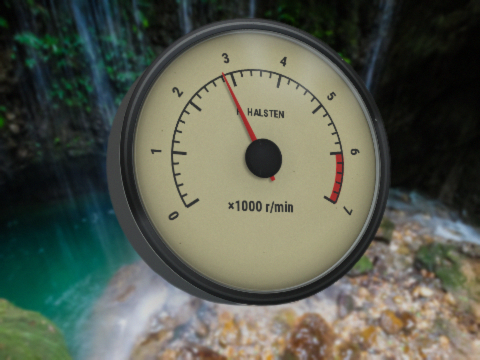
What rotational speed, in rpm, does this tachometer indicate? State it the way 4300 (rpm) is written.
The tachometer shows 2800 (rpm)
